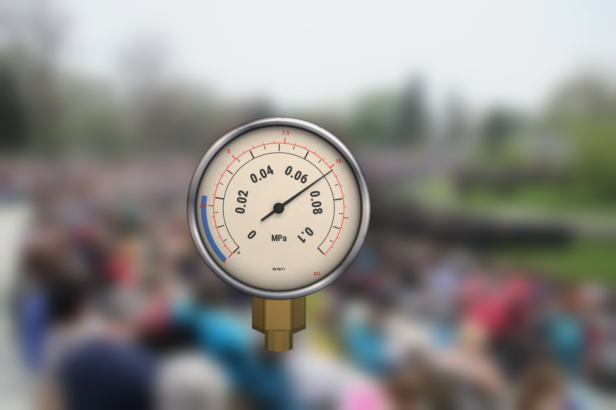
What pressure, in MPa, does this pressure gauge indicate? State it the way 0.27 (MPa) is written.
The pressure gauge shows 0.07 (MPa)
